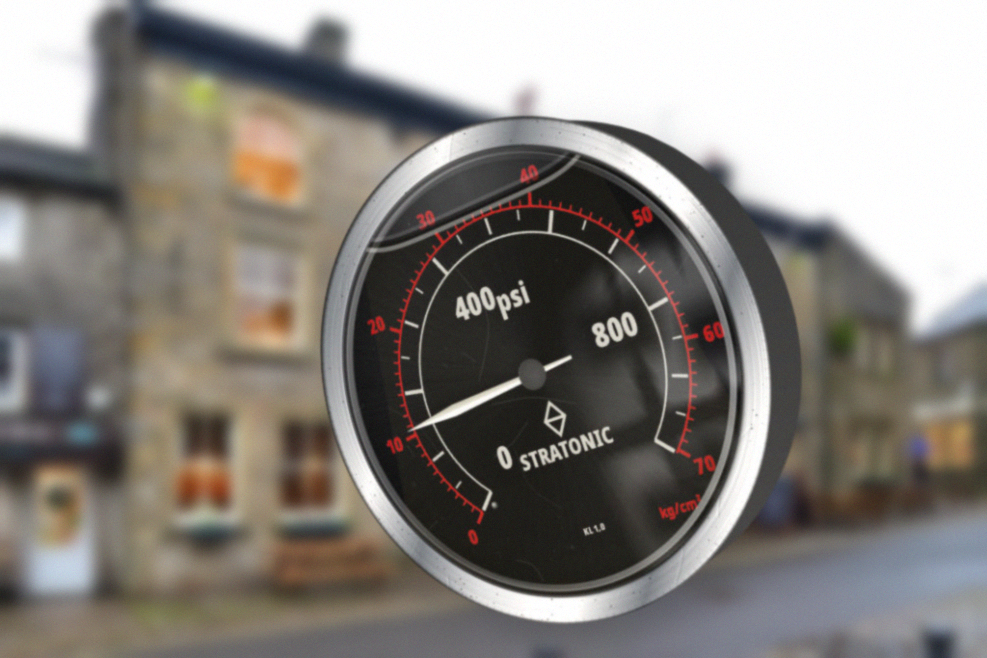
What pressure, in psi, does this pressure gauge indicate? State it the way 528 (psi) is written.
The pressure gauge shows 150 (psi)
